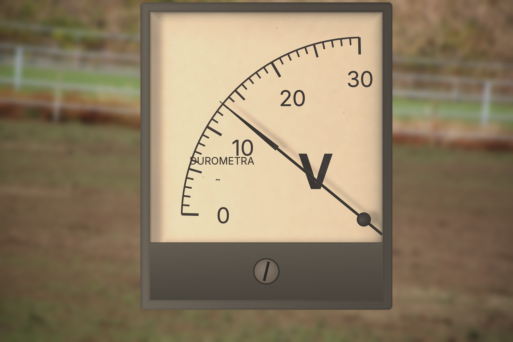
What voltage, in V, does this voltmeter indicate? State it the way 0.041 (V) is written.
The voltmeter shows 13 (V)
